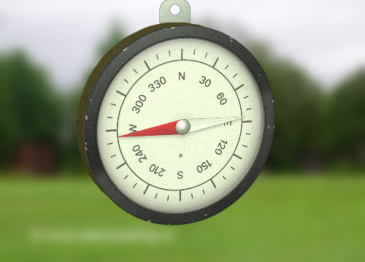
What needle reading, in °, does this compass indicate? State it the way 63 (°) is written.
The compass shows 265 (°)
